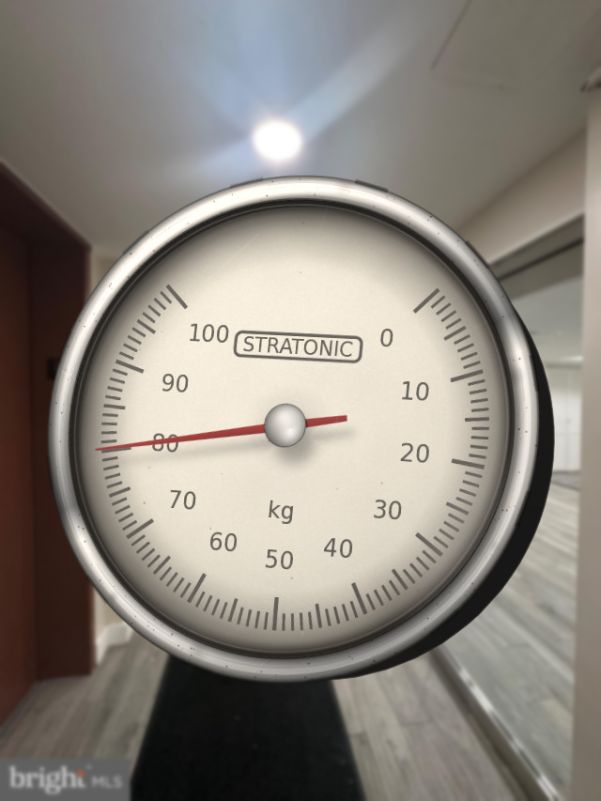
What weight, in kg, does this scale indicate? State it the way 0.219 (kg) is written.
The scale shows 80 (kg)
